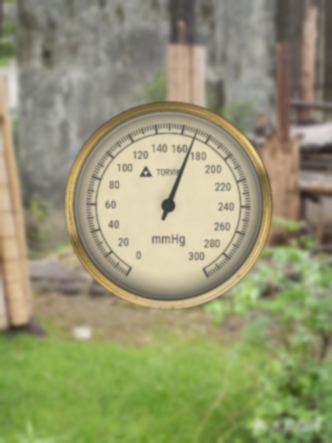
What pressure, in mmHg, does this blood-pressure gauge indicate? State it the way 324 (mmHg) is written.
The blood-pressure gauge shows 170 (mmHg)
